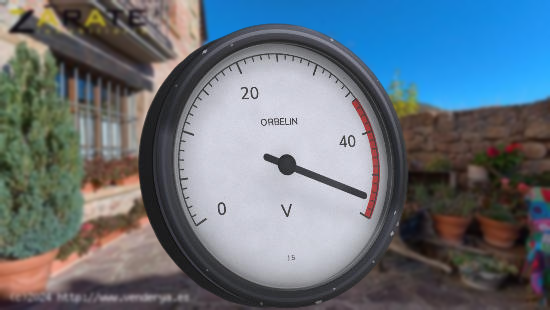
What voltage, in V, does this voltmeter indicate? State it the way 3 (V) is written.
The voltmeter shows 48 (V)
